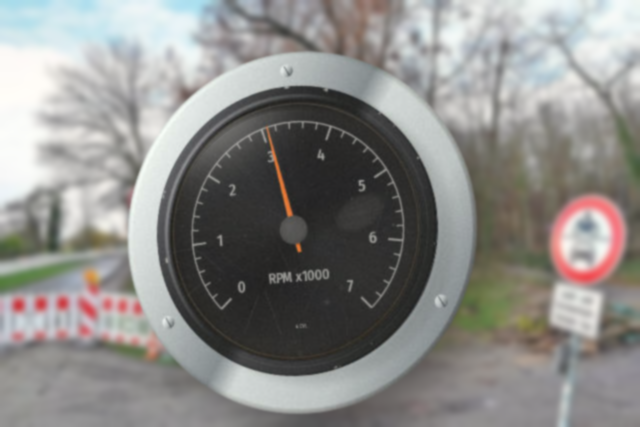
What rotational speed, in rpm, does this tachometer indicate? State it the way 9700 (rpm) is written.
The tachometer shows 3100 (rpm)
